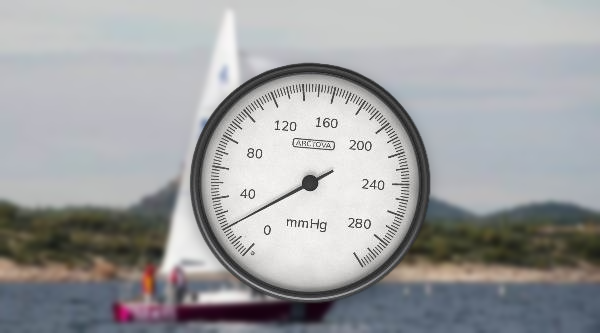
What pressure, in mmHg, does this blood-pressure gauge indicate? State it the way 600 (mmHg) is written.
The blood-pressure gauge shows 20 (mmHg)
